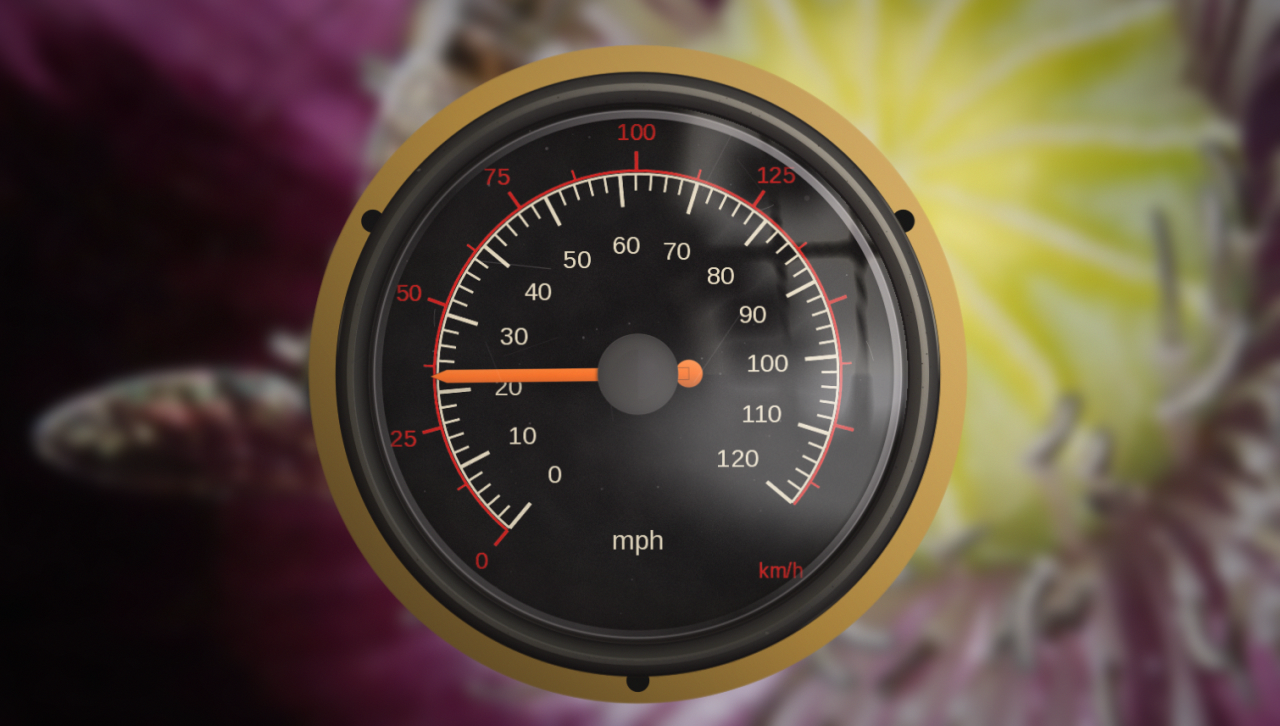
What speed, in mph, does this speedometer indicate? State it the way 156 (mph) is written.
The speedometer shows 22 (mph)
